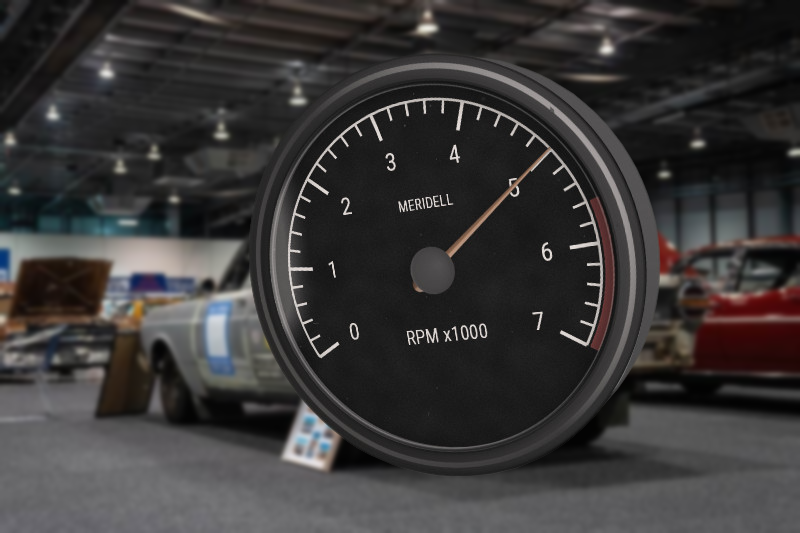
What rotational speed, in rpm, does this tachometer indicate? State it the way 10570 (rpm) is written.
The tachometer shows 5000 (rpm)
